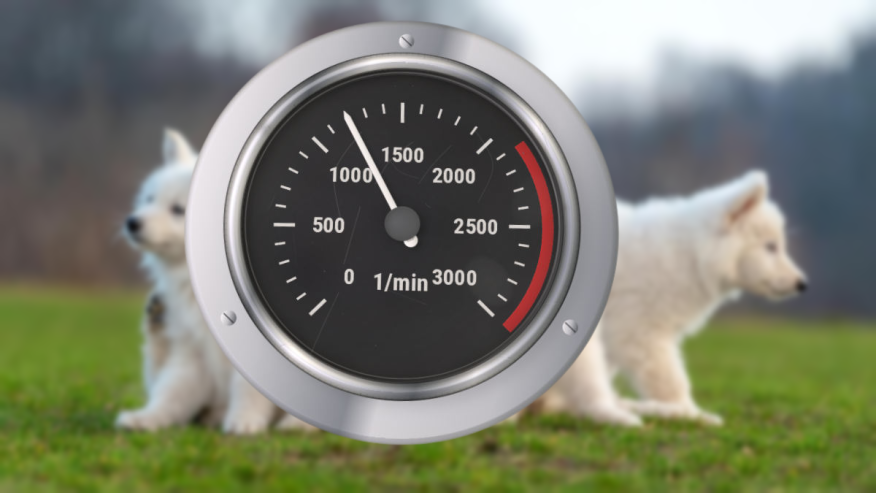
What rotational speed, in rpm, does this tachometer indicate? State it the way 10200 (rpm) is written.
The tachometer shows 1200 (rpm)
